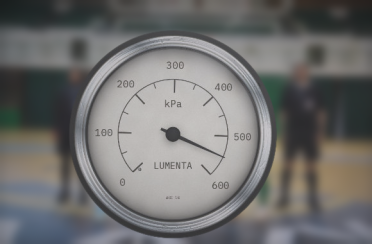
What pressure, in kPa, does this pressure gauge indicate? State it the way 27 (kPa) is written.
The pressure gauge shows 550 (kPa)
